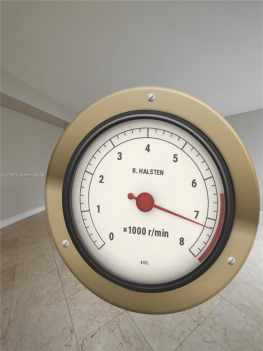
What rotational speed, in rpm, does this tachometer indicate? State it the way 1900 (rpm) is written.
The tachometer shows 7200 (rpm)
